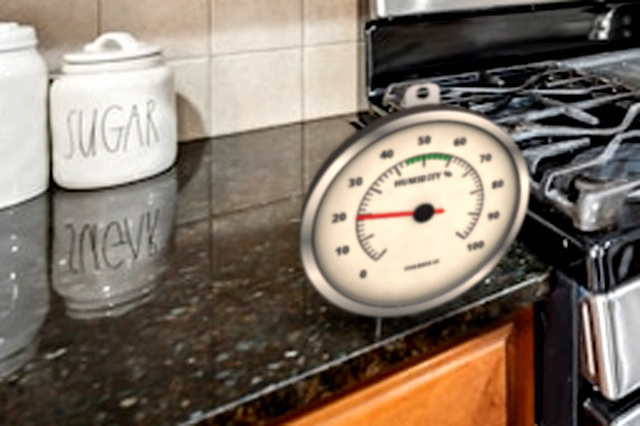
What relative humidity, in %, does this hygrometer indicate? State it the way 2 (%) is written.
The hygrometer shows 20 (%)
